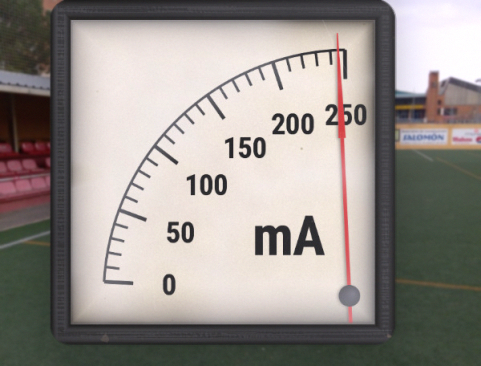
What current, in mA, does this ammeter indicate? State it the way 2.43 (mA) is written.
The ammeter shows 245 (mA)
